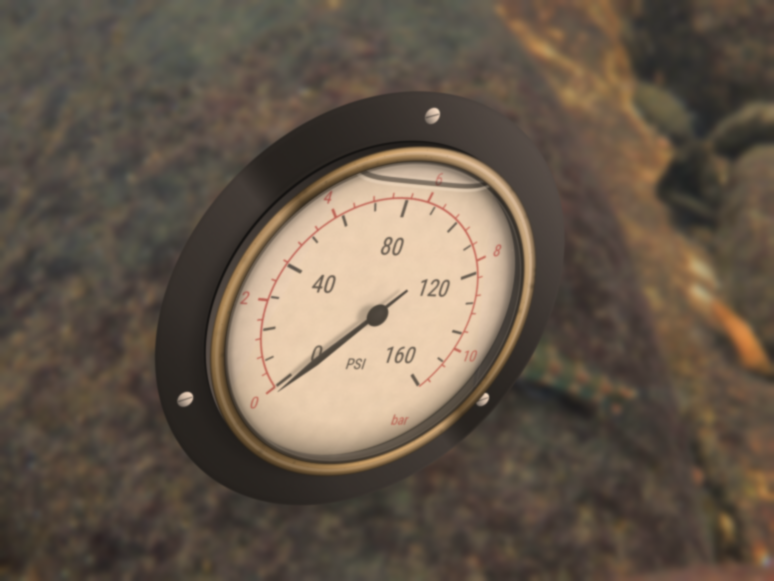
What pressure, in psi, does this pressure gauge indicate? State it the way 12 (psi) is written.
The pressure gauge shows 0 (psi)
